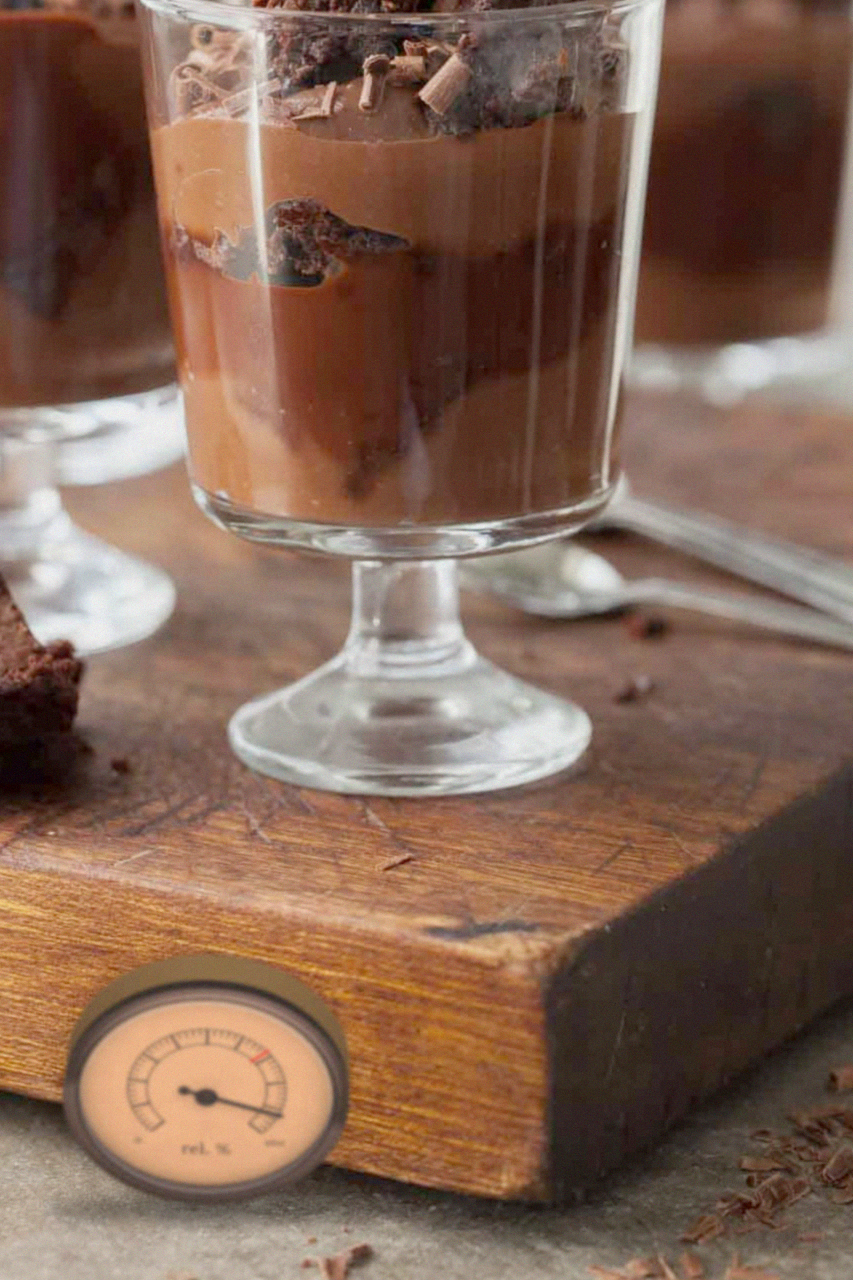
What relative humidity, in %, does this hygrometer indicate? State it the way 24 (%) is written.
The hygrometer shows 90 (%)
